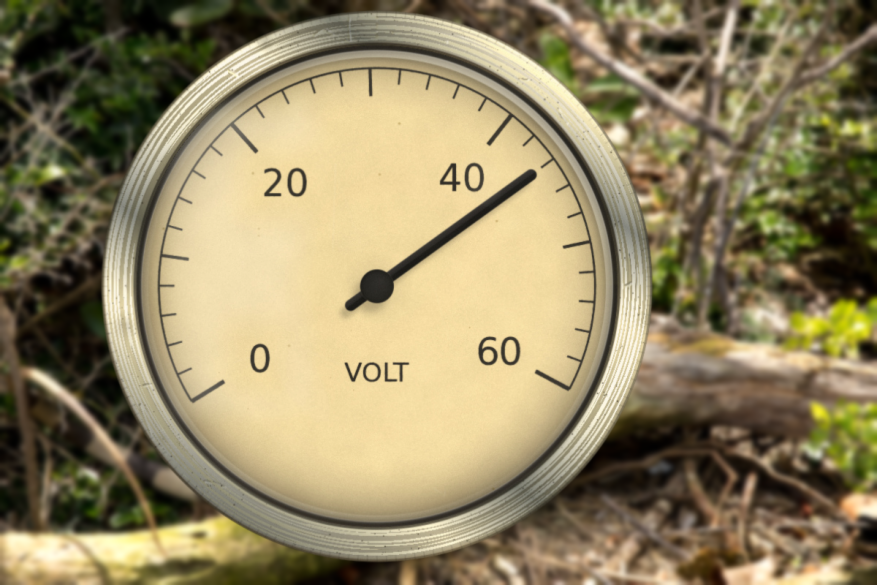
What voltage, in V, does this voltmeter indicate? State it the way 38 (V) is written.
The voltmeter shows 44 (V)
